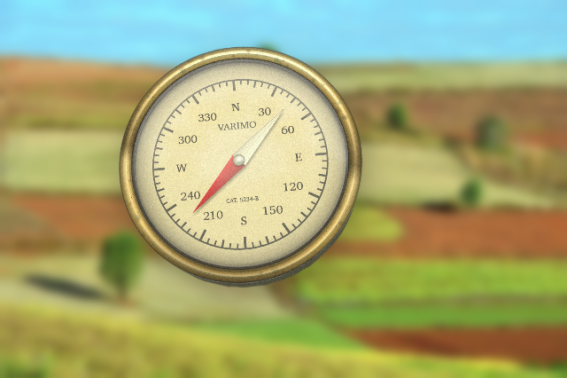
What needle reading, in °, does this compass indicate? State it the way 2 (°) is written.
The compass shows 225 (°)
